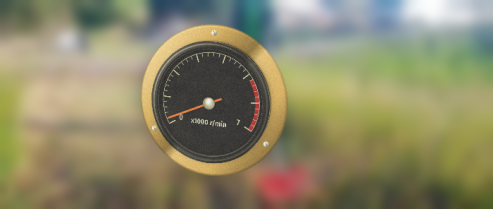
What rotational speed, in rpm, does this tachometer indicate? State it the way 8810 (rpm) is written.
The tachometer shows 200 (rpm)
